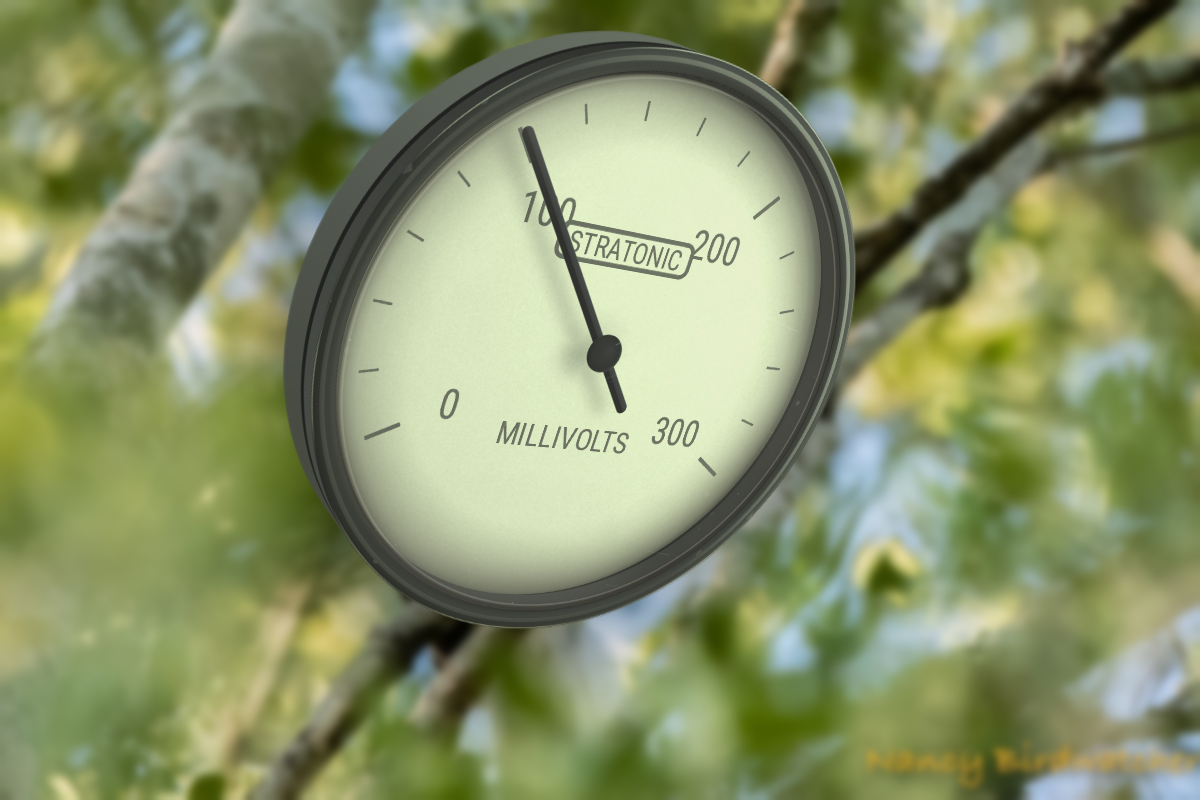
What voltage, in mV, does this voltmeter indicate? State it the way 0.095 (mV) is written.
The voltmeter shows 100 (mV)
